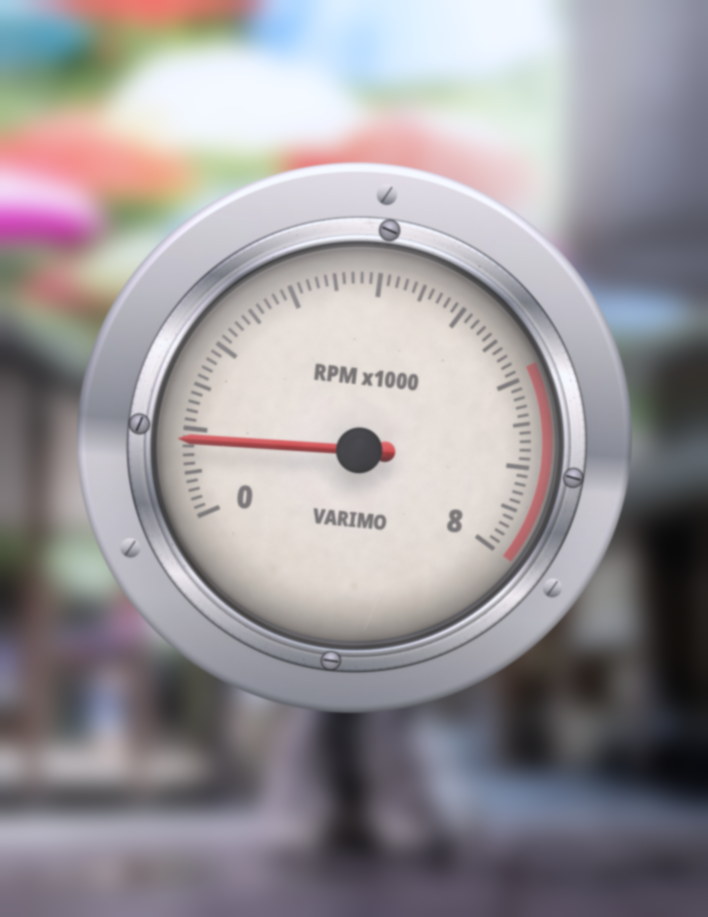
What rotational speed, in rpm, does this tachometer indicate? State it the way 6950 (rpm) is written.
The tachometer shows 900 (rpm)
